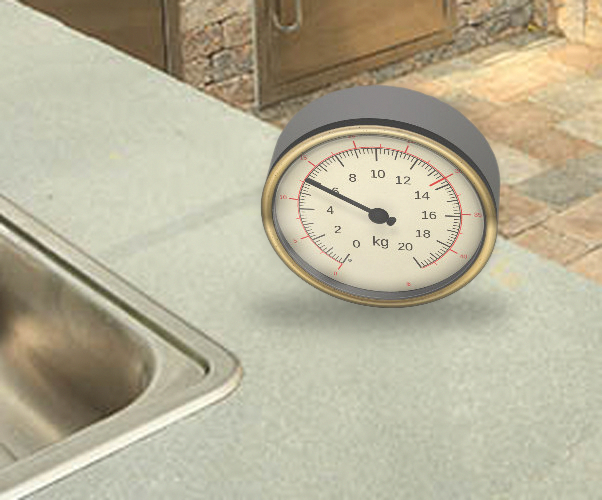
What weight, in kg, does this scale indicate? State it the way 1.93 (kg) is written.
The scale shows 6 (kg)
